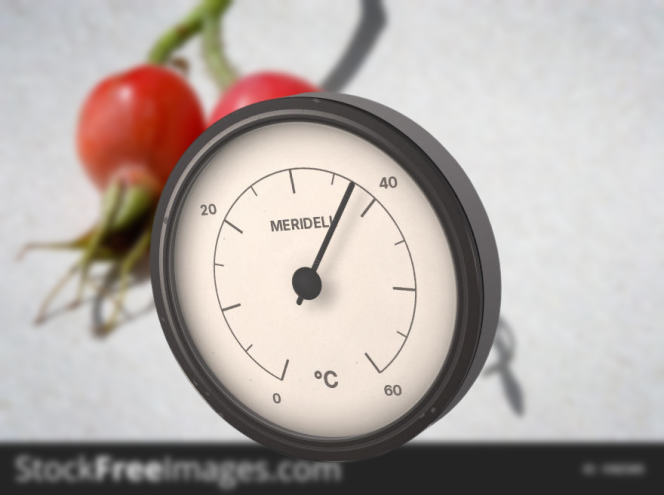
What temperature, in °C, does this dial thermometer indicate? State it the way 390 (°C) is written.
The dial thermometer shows 37.5 (°C)
